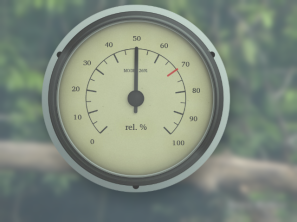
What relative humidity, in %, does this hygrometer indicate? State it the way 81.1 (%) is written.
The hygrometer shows 50 (%)
